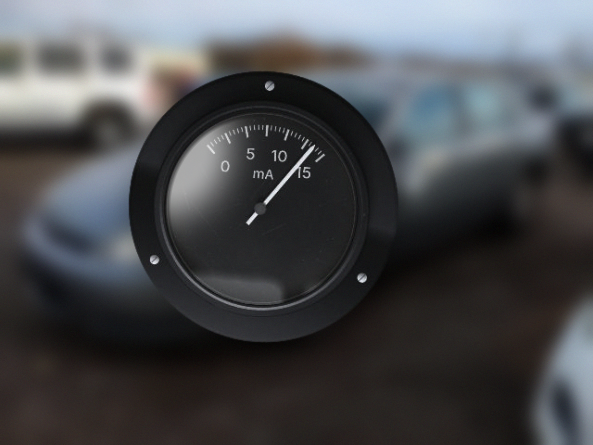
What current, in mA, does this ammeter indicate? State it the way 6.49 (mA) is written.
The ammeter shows 13.5 (mA)
